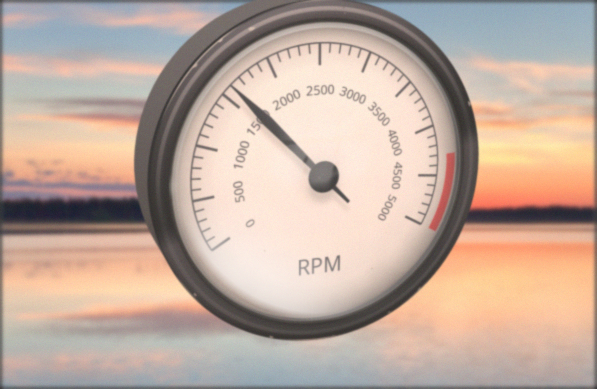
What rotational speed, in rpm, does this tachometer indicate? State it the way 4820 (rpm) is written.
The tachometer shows 1600 (rpm)
